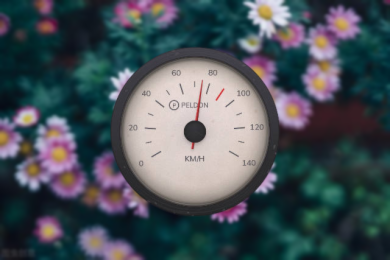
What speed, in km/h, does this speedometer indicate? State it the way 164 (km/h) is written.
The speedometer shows 75 (km/h)
